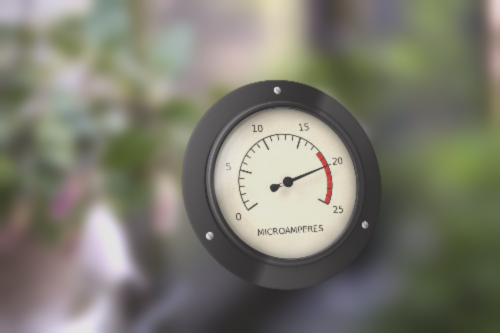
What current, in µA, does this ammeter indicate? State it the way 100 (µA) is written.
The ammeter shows 20 (µA)
